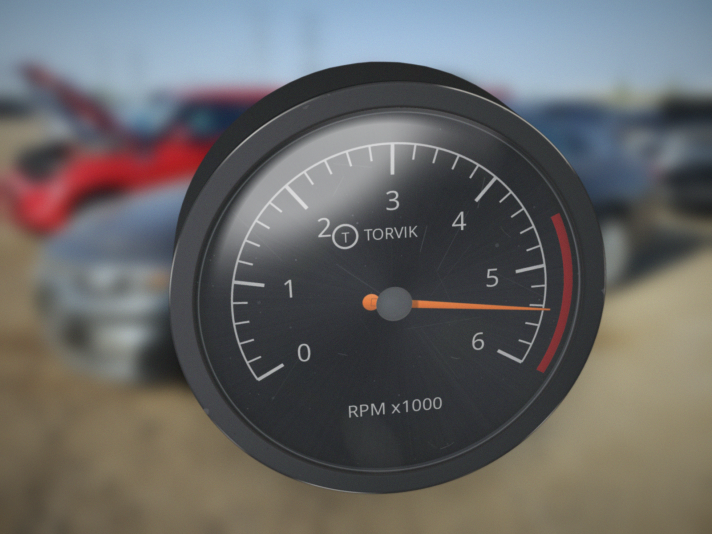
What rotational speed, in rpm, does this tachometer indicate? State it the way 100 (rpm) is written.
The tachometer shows 5400 (rpm)
